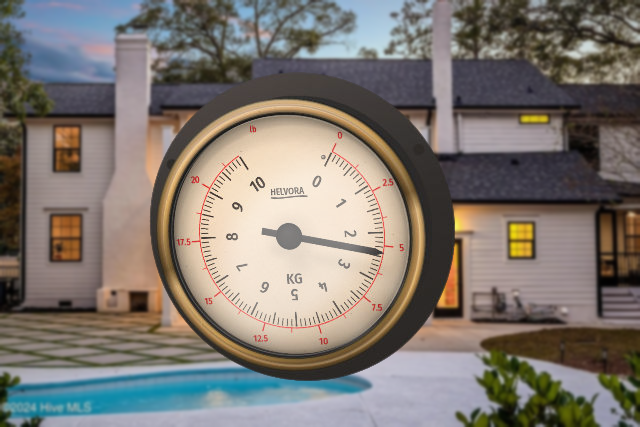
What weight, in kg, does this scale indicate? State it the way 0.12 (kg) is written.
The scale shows 2.4 (kg)
